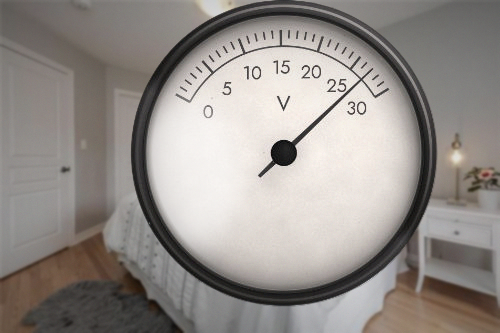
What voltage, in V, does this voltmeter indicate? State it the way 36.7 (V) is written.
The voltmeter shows 27 (V)
